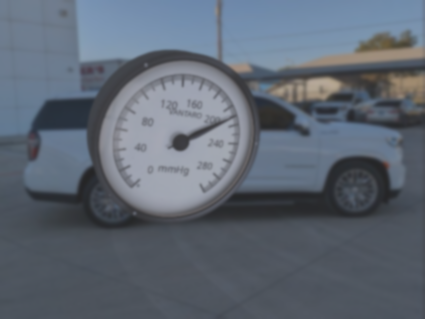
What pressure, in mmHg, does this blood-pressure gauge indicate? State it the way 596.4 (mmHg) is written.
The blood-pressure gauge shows 210 (mmHg)
